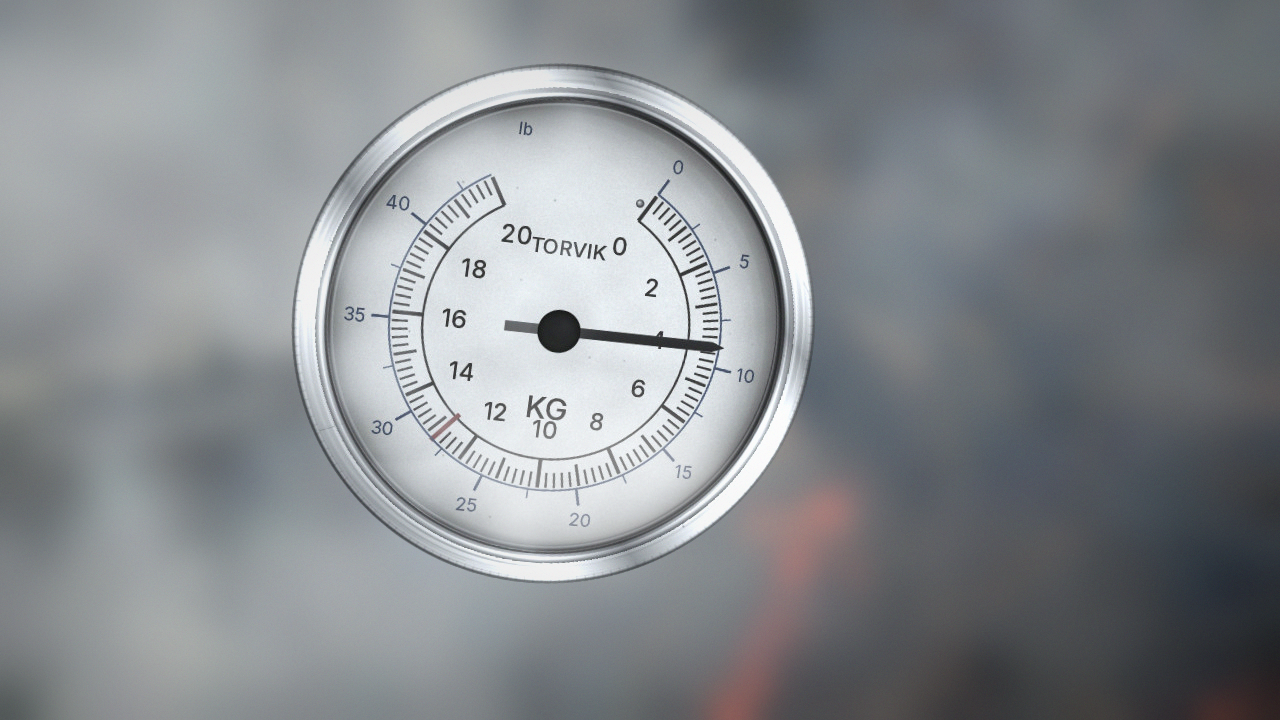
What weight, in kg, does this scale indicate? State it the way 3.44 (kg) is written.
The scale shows 4 (kg)
